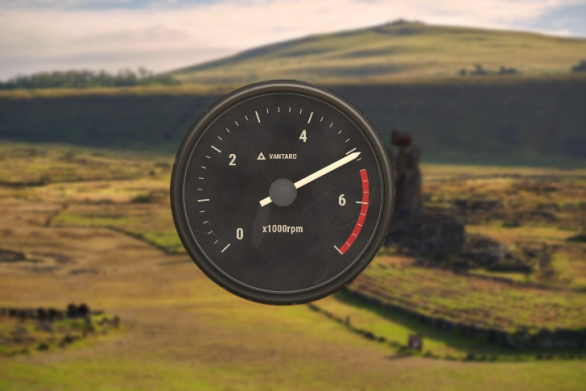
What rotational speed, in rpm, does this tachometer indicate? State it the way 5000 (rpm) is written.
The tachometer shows 5100 (rpm)
